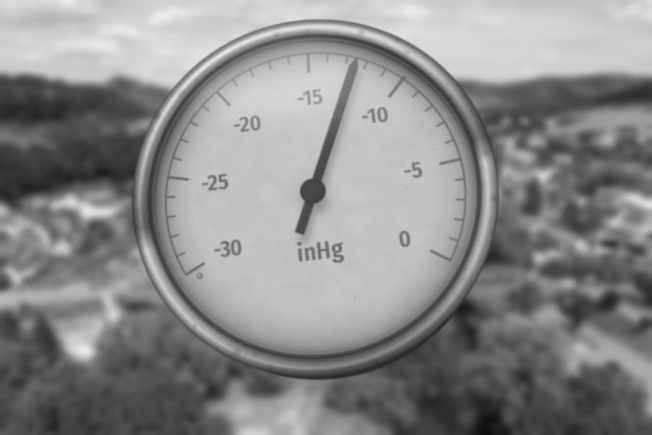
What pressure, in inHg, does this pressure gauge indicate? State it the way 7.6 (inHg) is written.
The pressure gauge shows -12.5 (inHg)
